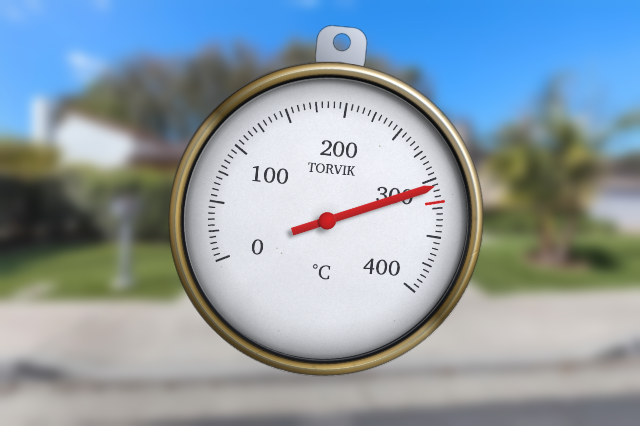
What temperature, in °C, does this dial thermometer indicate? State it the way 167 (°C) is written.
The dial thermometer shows 305 (°C)
